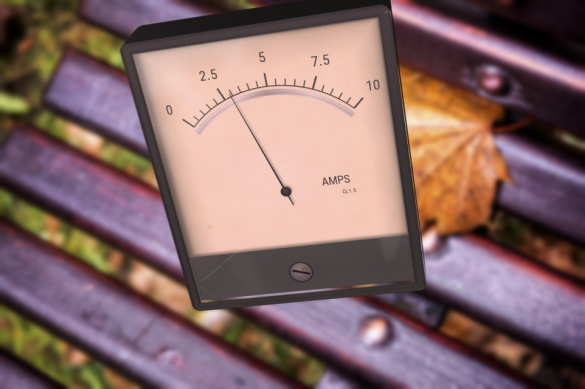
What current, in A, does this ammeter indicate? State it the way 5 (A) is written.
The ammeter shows 3 (A)
